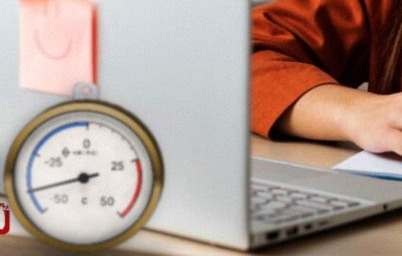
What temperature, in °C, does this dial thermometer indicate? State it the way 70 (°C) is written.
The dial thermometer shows -40 (°C)
